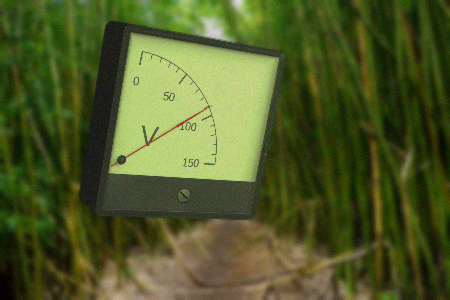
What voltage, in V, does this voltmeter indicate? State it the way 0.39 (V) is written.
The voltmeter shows 90 (V)
